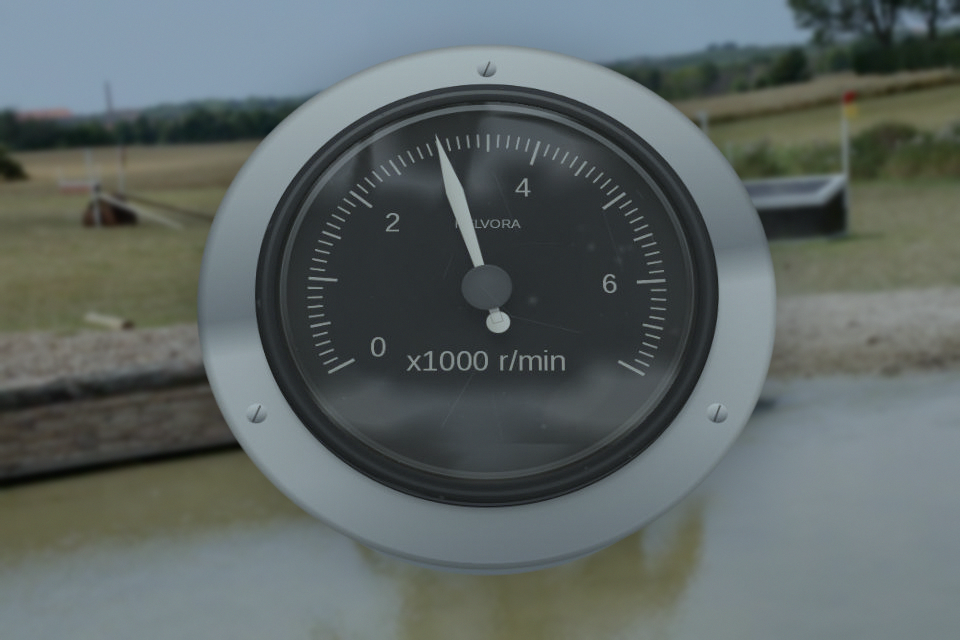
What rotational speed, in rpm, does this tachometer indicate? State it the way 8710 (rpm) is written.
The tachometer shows 3000 (rpm)
